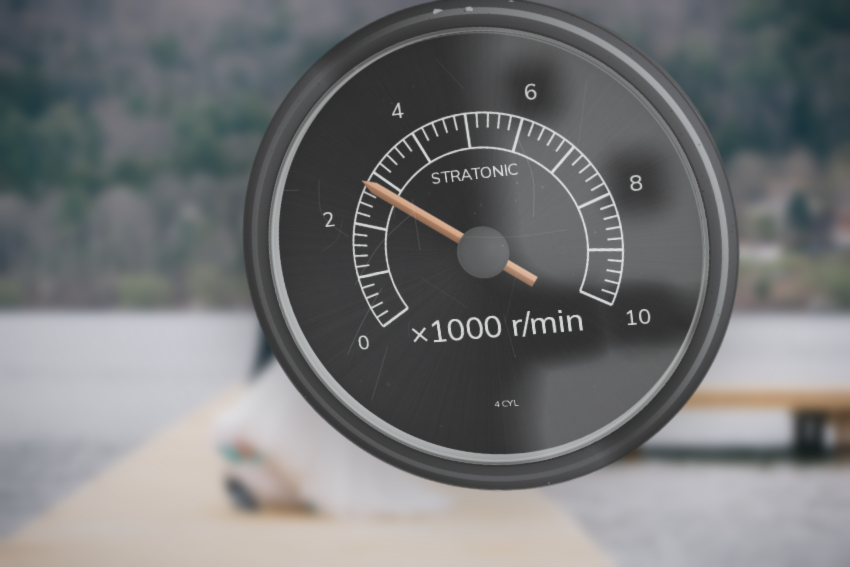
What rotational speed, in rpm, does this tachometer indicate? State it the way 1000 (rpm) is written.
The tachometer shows 2800 (rpm)
